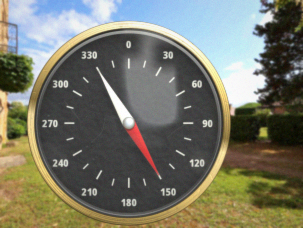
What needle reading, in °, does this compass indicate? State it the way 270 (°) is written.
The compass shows 150 (°)
